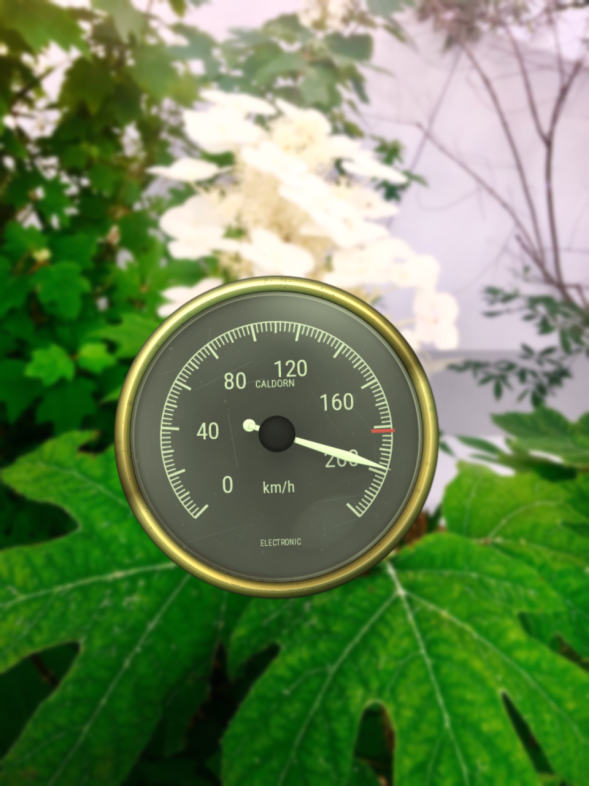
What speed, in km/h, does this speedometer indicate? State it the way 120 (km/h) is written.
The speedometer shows 198 (km/h)
